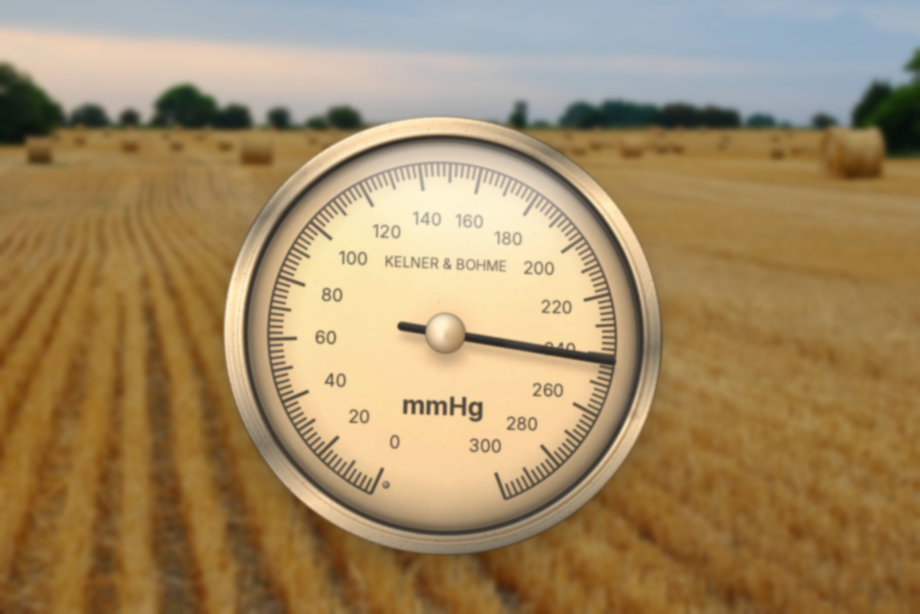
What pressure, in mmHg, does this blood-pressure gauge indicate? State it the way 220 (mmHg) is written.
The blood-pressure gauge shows 242 (mmHg)
